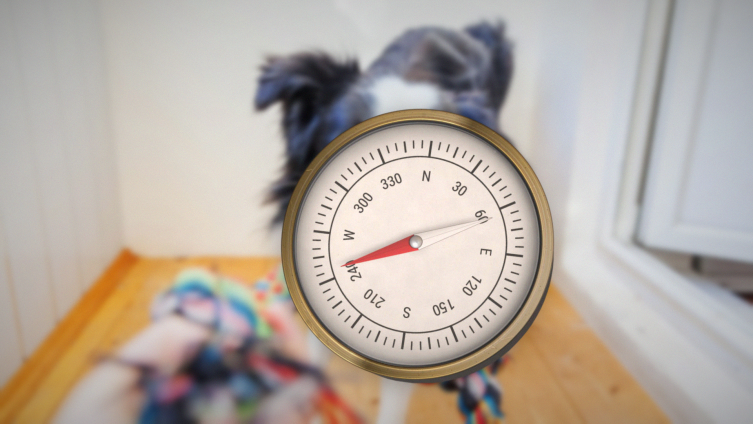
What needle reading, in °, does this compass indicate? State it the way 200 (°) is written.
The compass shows 245 (°)
